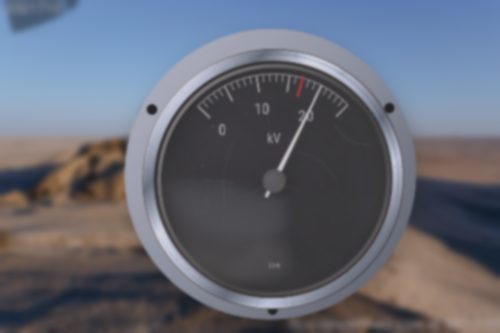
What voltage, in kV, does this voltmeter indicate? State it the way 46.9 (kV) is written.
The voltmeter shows 20 (kV)
